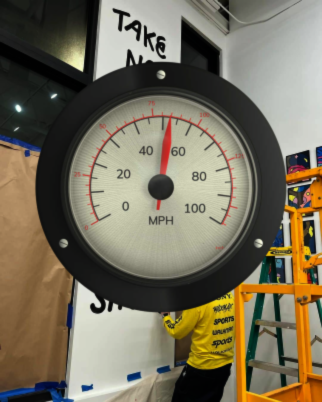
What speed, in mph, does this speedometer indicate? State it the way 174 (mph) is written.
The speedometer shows 52.5 (mph)
